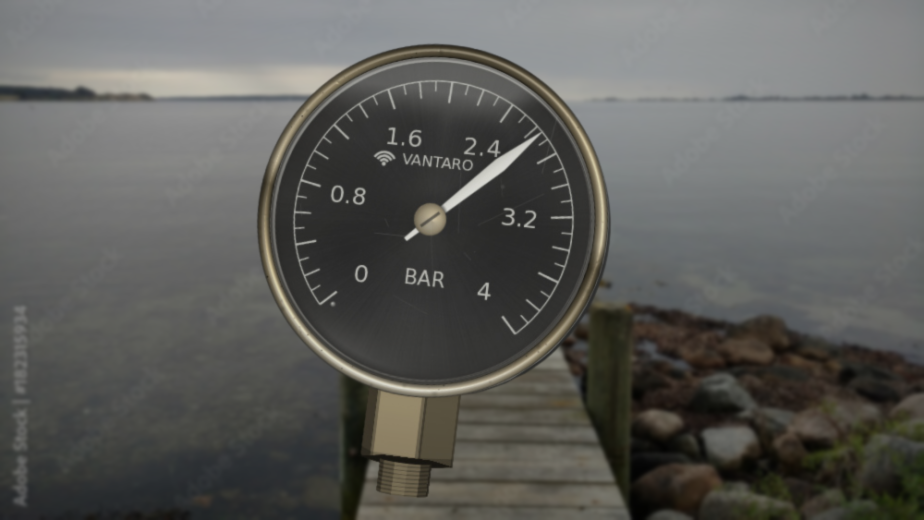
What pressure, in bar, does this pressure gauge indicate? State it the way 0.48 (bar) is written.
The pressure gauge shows 2.65 (bar)
